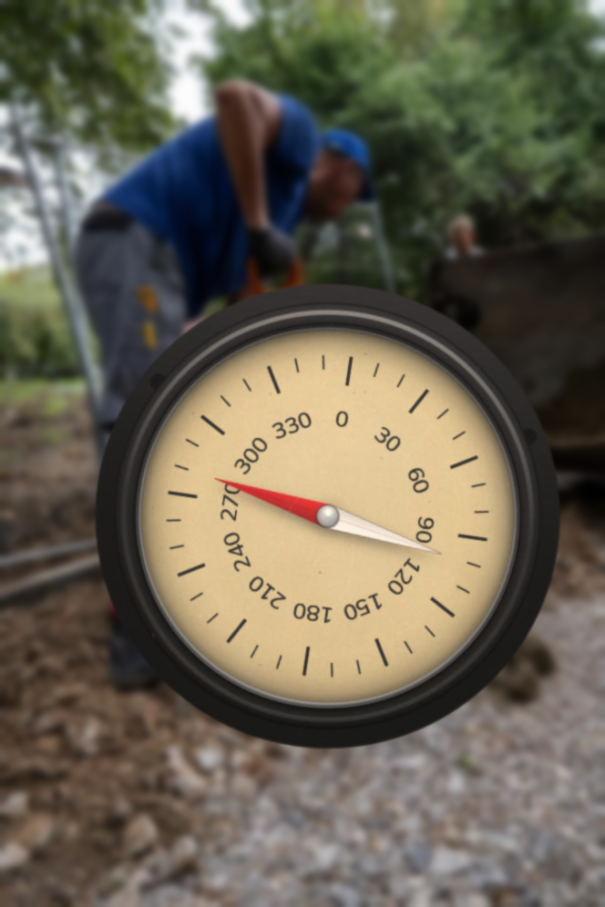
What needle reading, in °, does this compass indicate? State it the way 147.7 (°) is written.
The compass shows 280 (°)
